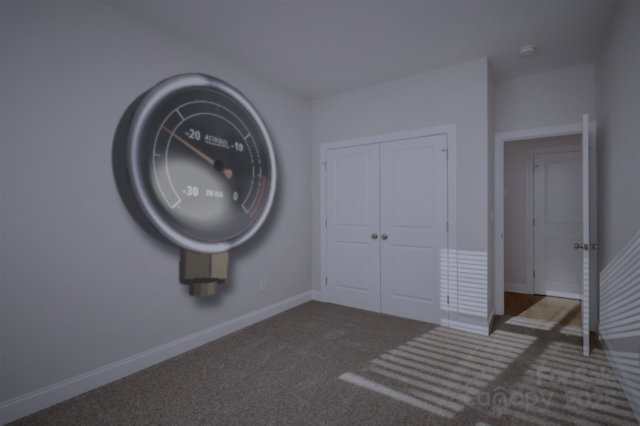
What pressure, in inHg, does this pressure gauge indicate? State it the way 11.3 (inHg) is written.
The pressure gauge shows -22.5 (inHg)
